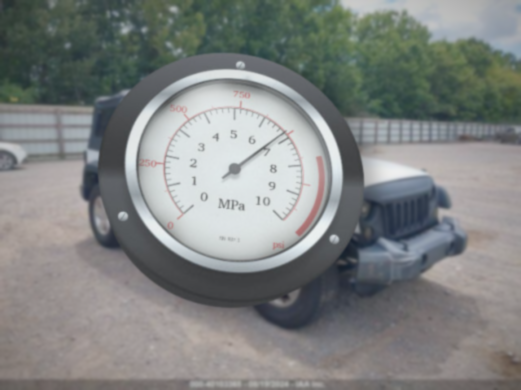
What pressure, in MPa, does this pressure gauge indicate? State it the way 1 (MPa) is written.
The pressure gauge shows 6.8 (MPa)
